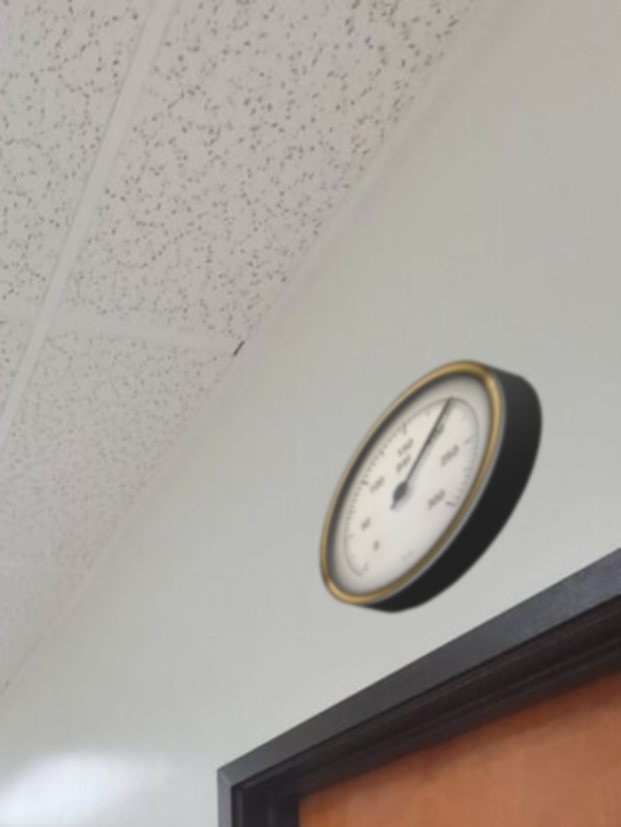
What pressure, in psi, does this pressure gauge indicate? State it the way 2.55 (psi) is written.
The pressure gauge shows 200 (psi)
